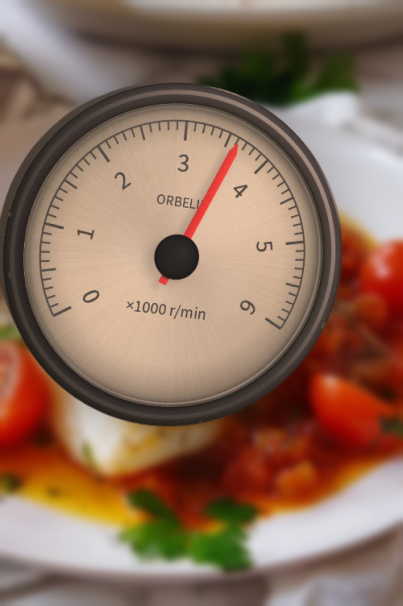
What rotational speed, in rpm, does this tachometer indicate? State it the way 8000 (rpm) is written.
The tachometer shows 3600 (rpm)
